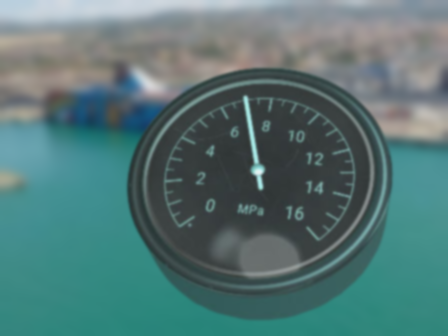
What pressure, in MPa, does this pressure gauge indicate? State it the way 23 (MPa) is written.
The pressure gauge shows 7 (MPa)
